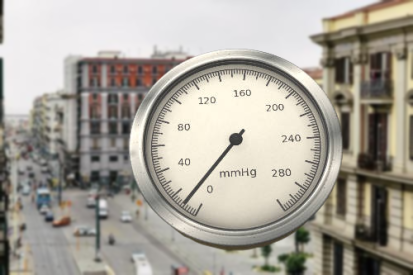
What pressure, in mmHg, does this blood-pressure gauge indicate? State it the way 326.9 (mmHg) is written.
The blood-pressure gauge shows 10 (mmHg)
